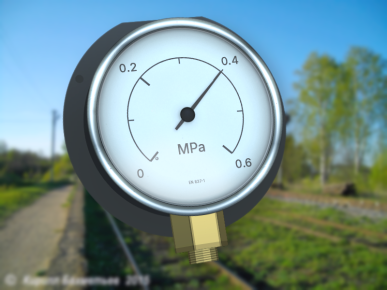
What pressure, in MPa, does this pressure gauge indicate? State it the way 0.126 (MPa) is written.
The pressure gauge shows 0.4 (MPa)
